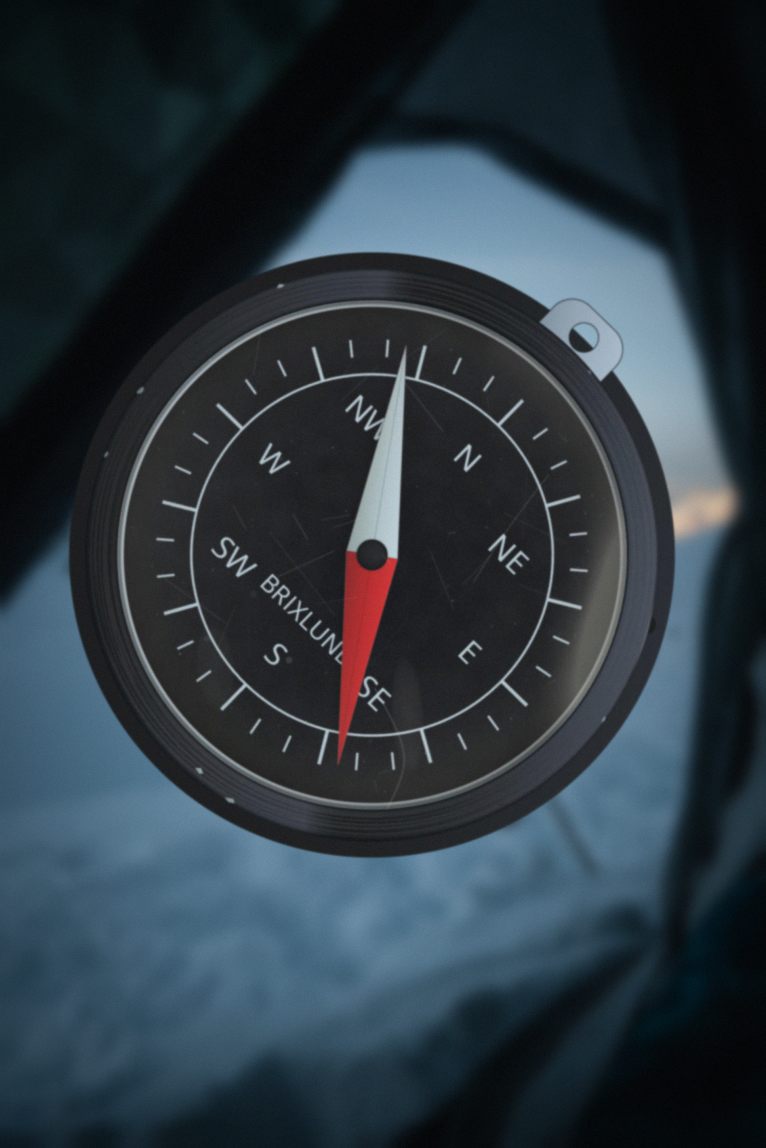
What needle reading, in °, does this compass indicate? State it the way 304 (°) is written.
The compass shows 145 (°)
